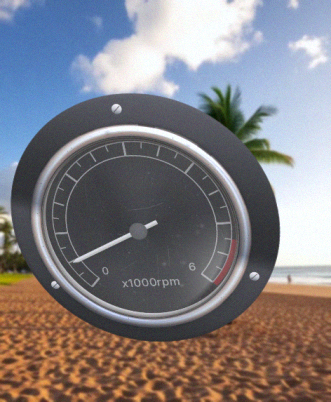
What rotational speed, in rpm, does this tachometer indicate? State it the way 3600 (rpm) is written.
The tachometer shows 500 (rpm)
